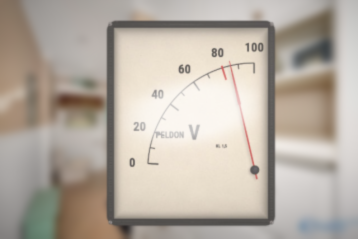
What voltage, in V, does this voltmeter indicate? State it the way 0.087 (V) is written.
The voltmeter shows 85 (V)
